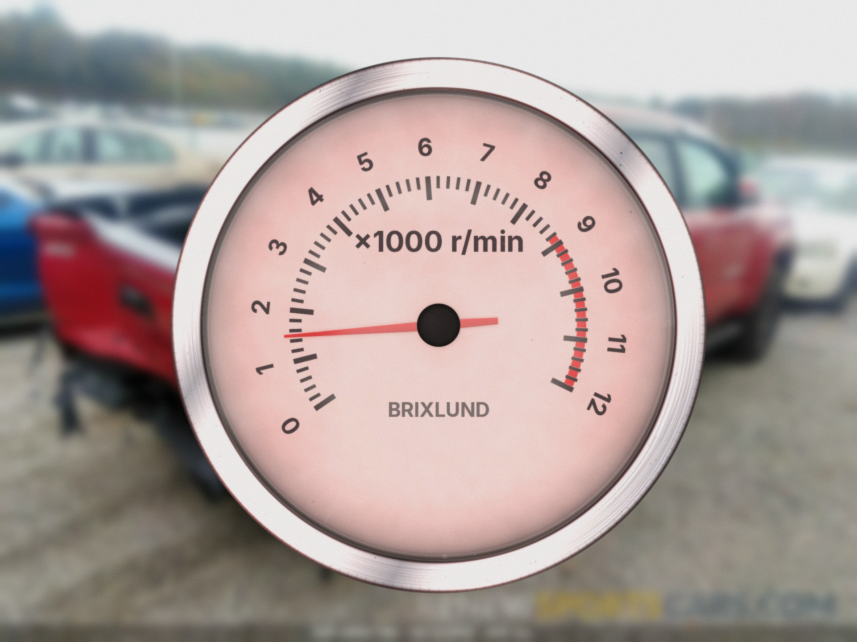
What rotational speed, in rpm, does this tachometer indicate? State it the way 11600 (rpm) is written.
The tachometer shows 1500 (rpm)
